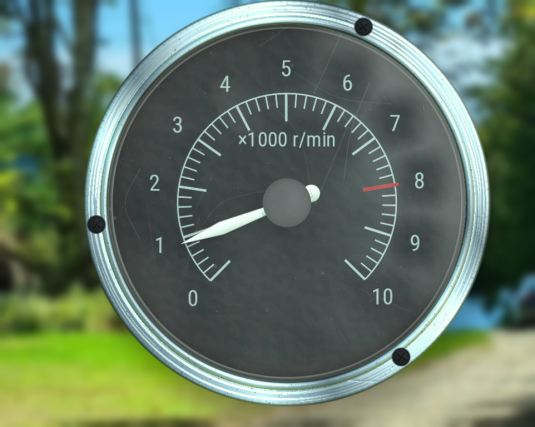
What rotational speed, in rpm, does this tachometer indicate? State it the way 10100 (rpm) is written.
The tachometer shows 900 (rpm)
